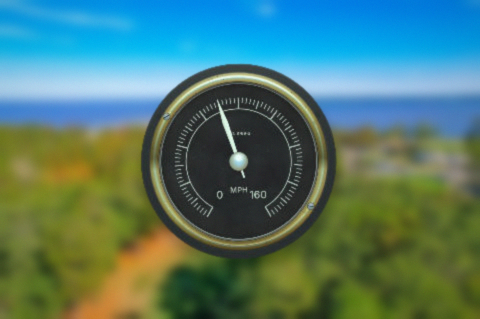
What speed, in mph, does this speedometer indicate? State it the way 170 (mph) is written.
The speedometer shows 70 (mph)
